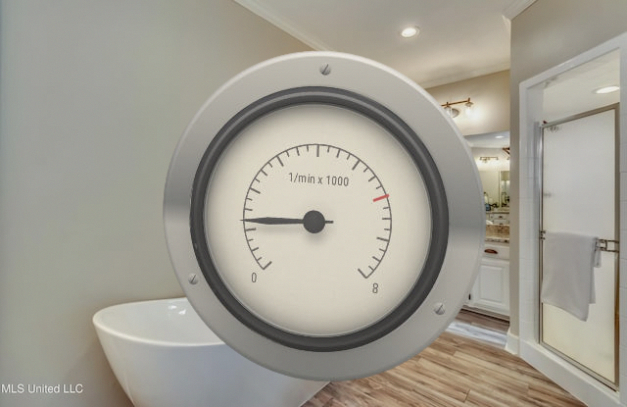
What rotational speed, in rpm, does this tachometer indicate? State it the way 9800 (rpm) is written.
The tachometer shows 1250 (rpm)
